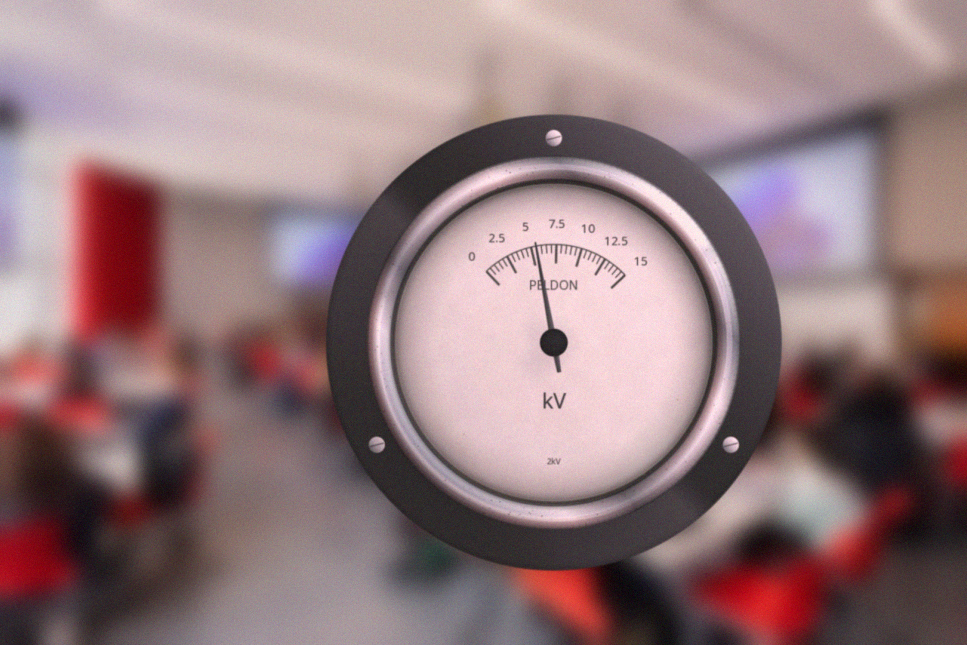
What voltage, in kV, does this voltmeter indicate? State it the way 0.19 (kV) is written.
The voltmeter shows 5.5 (kV)
